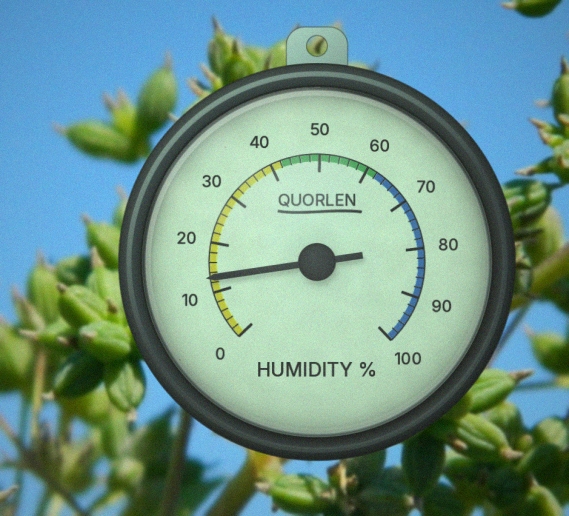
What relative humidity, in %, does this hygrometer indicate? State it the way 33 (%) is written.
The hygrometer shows 13 (%)
